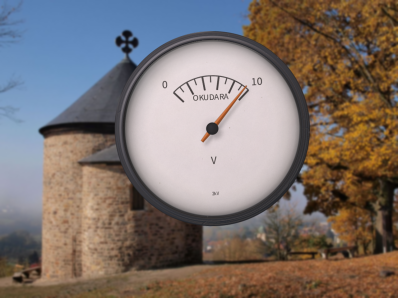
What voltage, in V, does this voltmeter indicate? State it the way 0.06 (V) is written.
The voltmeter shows 9.5 (V)
